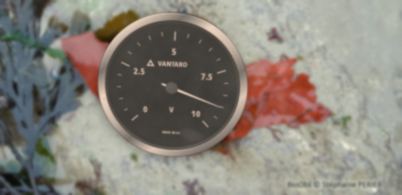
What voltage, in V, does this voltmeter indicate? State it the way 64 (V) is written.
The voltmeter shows 9 (V)
